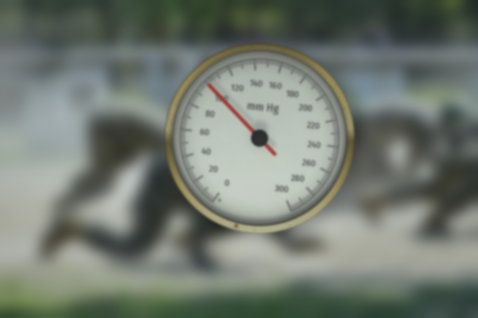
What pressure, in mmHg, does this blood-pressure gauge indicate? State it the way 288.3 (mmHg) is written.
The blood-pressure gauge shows 100 (mmHg)
